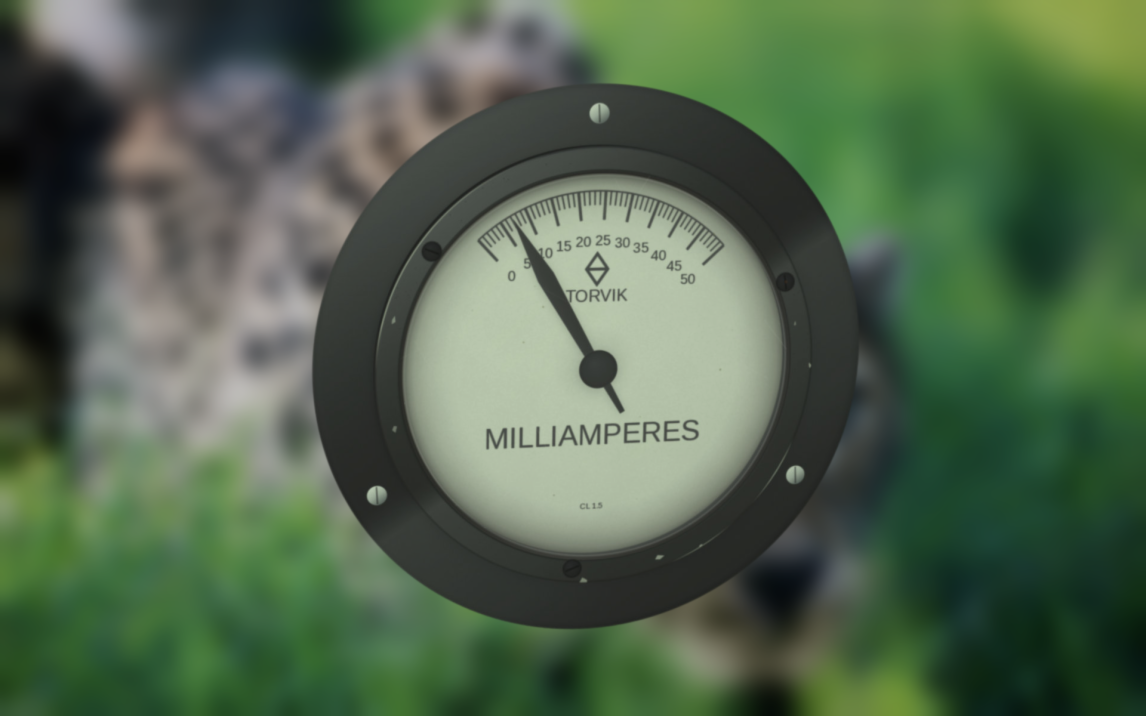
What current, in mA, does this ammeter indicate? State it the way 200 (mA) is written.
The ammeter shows 7 (mA)
